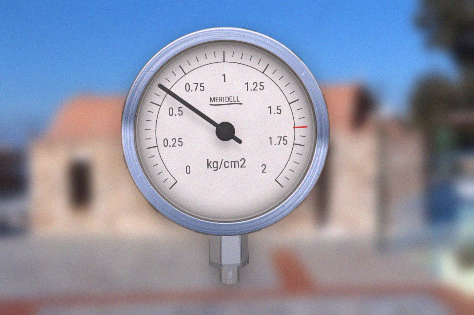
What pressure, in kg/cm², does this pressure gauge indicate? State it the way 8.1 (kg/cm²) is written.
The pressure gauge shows 0.6 (kg/cm²)
